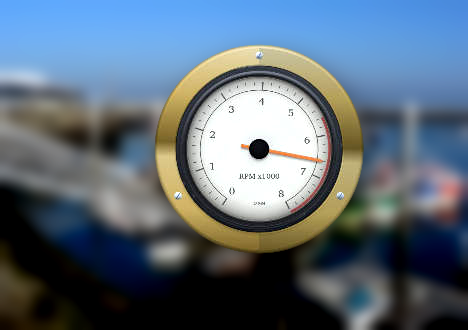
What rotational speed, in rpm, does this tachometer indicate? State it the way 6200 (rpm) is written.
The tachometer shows 6600 (rpm)
